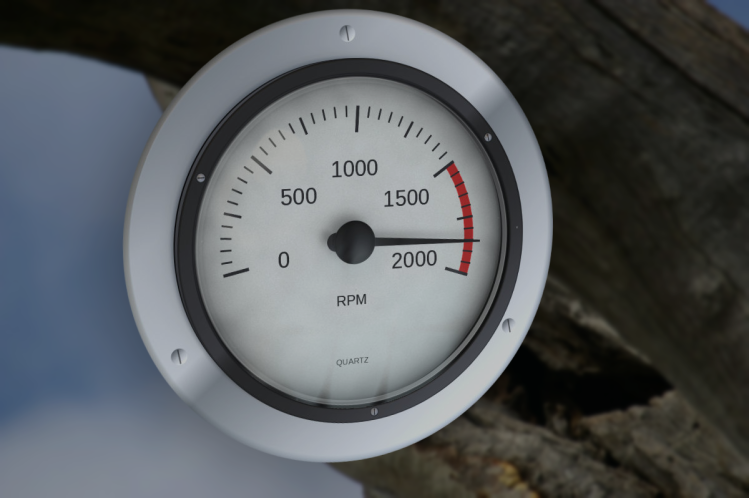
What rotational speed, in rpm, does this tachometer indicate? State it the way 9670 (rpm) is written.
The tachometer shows 1850 (rpm)
